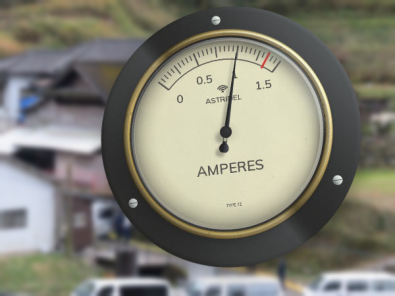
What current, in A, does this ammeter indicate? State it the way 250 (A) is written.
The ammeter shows 1 (A)
